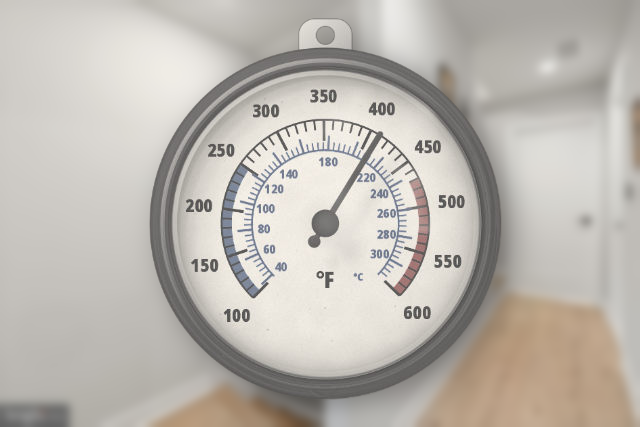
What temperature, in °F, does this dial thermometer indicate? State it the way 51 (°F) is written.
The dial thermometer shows 410 (°F)
